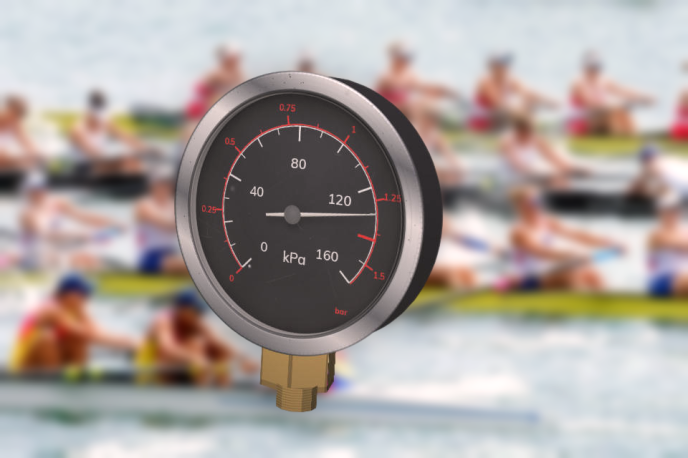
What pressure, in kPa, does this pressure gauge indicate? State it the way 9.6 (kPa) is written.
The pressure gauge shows 130 (kPa)
